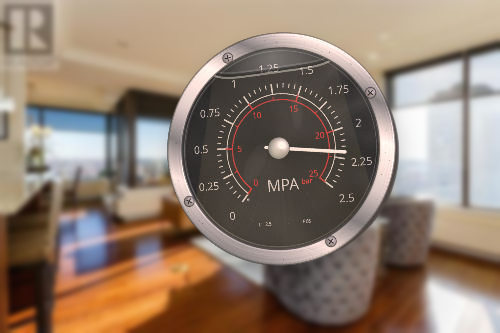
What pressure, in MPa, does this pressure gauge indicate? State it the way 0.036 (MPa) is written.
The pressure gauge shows 2.2 (MPa)
